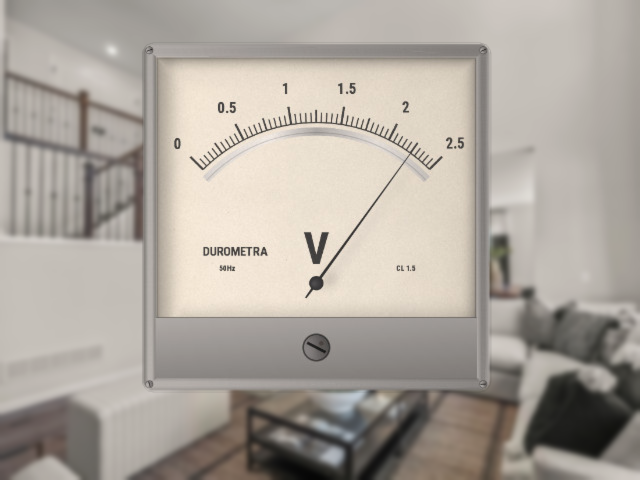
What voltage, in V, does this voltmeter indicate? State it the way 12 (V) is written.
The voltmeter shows 2.25 (V)
